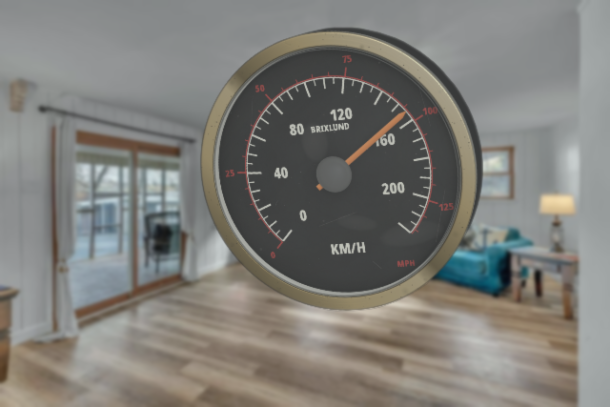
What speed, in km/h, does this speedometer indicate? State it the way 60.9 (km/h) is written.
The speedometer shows 155 (km/h)
